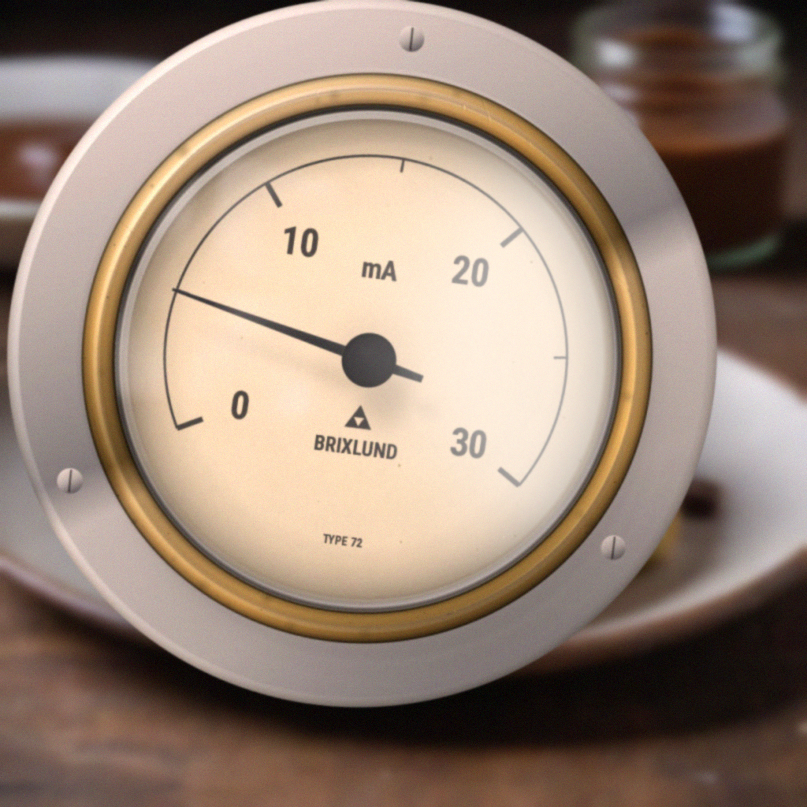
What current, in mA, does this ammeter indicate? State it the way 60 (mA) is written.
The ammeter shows 5 (mA)
